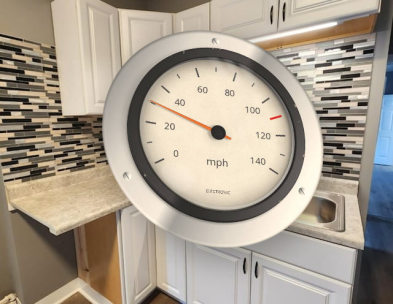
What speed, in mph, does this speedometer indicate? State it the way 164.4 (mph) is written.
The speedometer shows 30 (mph)
